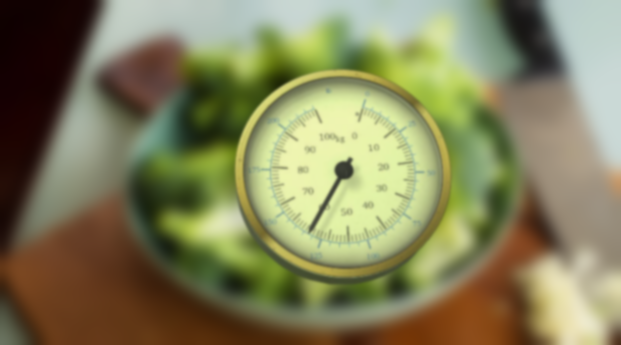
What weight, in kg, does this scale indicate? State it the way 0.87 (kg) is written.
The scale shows 60 (kg)
